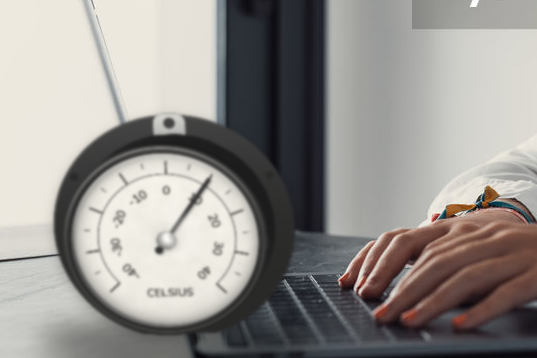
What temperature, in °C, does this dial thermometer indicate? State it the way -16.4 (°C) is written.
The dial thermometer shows 10 (°C)
